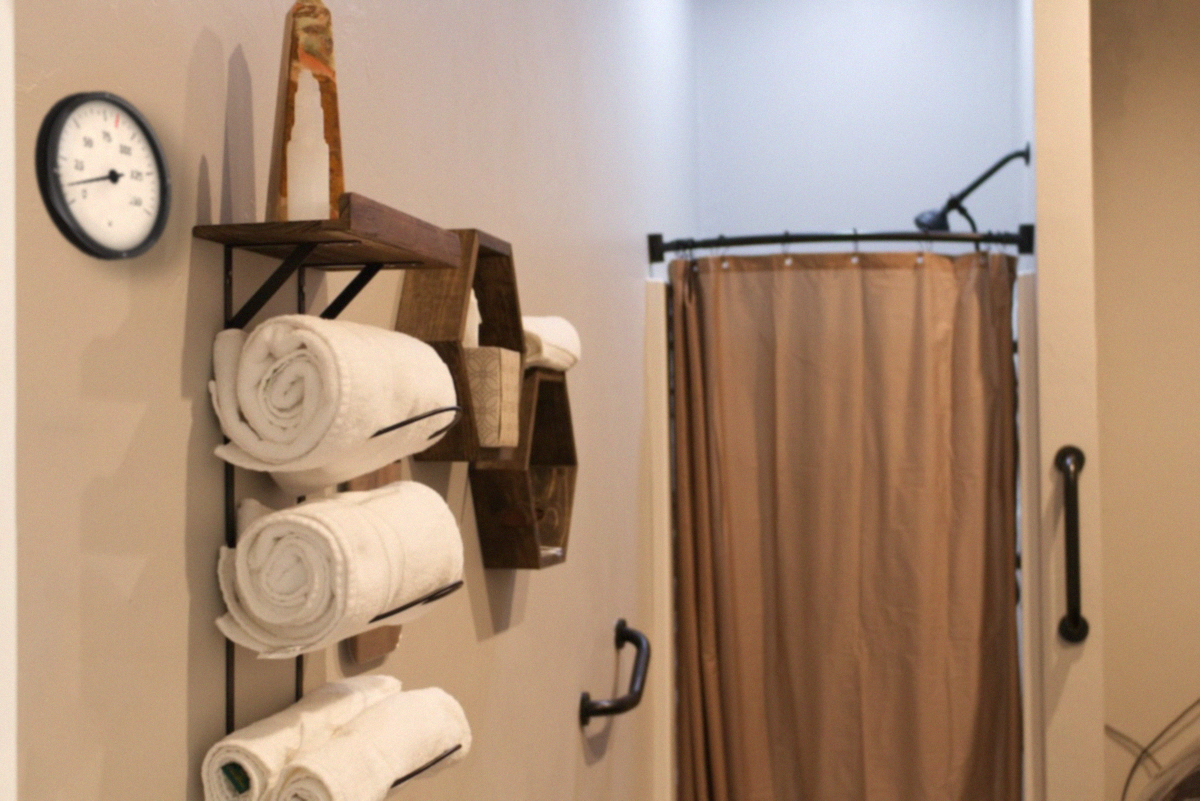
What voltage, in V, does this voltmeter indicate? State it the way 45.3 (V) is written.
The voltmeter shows 10 (V)
